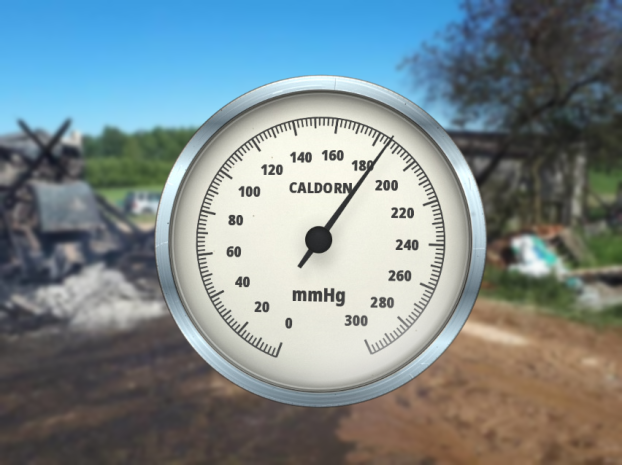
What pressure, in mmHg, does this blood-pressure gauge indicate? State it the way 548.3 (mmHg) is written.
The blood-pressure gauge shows 186 (mmHg)
